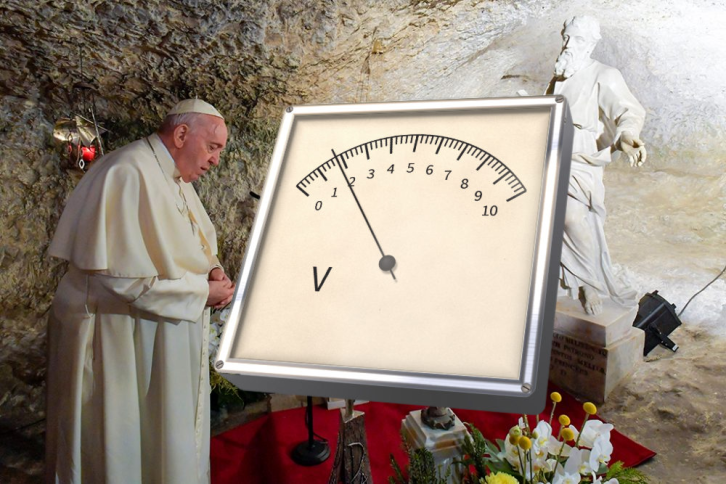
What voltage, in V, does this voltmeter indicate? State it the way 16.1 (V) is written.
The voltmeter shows 1.8 (V)
